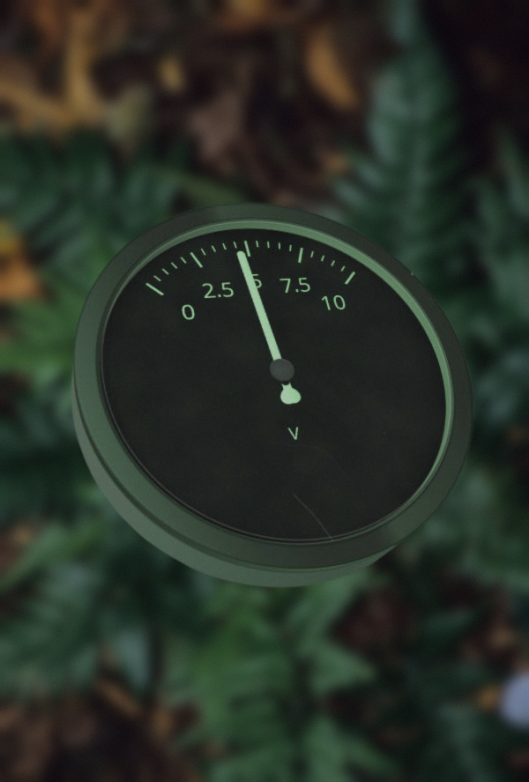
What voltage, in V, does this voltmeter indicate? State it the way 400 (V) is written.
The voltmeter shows 4.5 (V)
